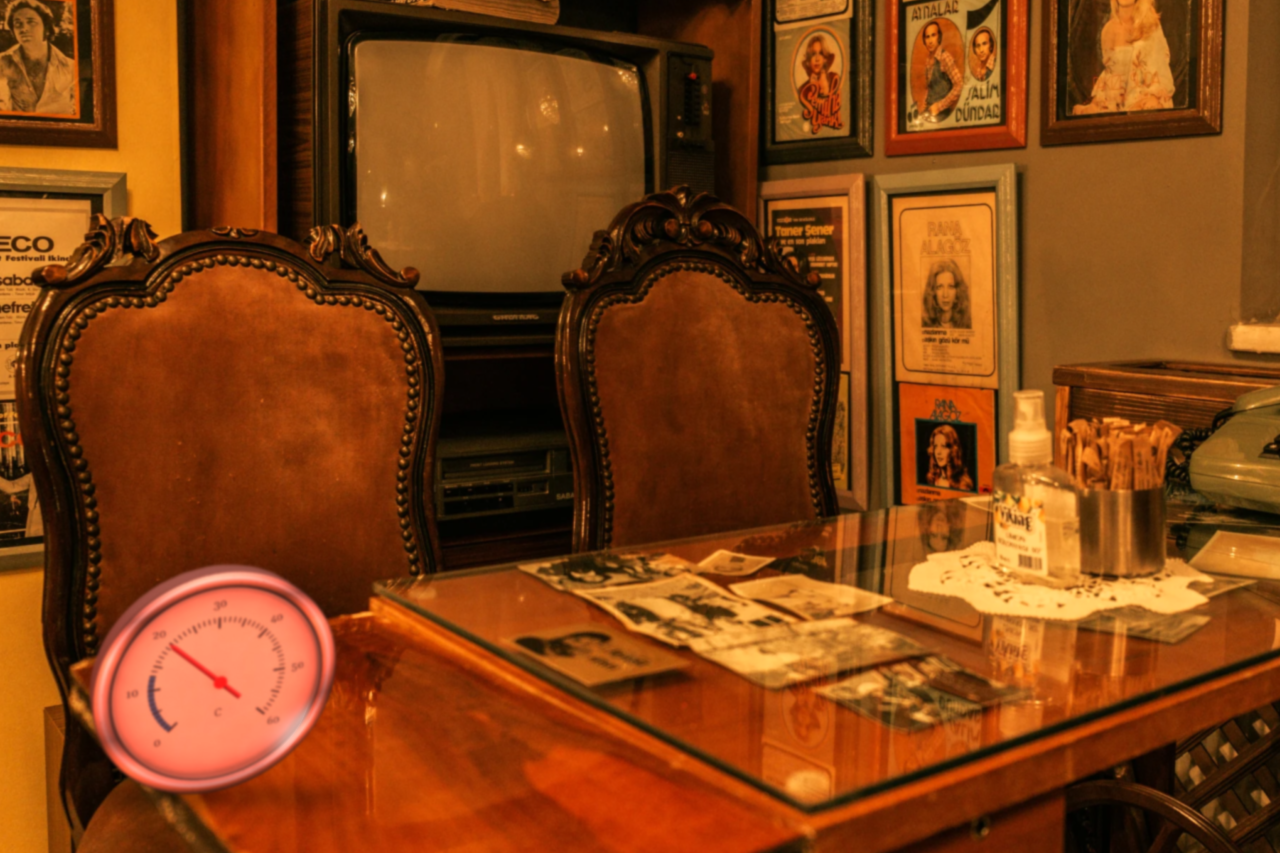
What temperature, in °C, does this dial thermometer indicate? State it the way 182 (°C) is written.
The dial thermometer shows 20 (°C)
